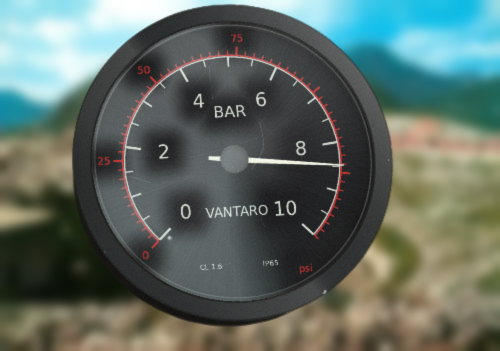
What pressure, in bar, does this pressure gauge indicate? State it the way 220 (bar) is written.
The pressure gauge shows 8.5 (bar)
